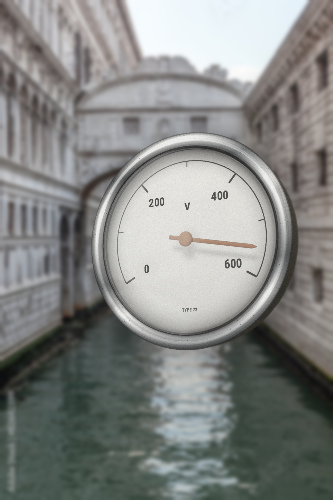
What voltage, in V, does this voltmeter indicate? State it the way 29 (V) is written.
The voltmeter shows 550 (V)
